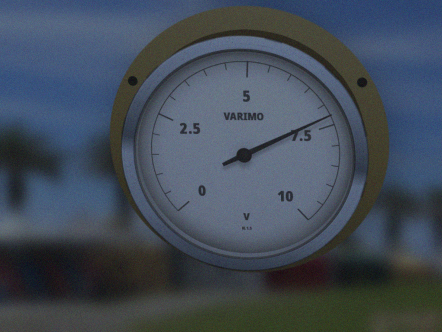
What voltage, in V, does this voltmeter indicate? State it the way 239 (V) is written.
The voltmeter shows 7.25 (V)
